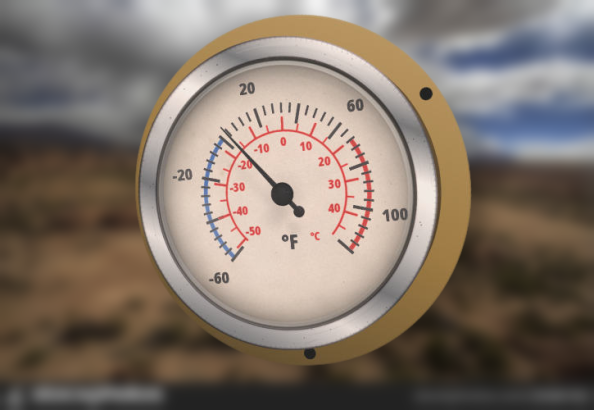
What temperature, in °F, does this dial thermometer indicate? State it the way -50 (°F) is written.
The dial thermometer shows 4 (°F)
